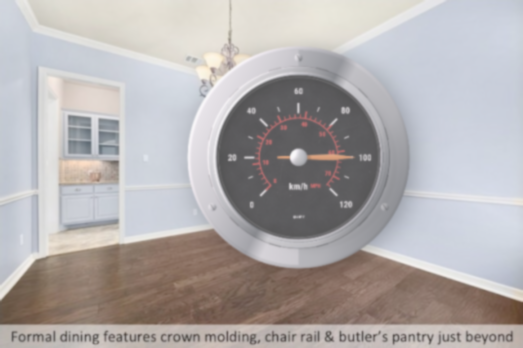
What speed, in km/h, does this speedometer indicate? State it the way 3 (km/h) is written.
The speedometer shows 100 (km/h)
